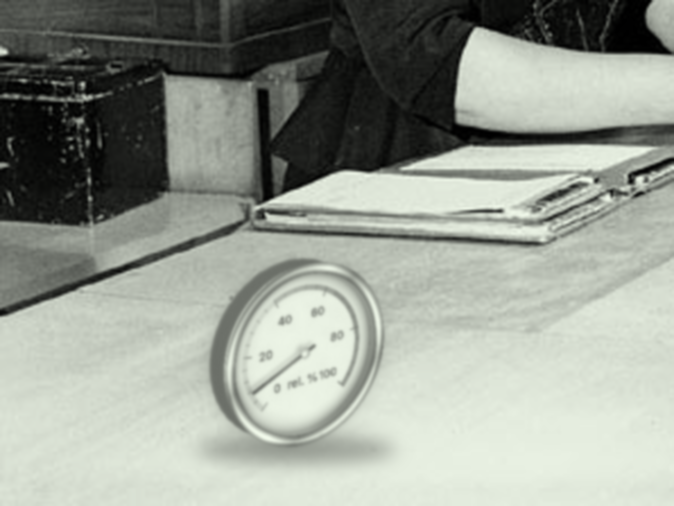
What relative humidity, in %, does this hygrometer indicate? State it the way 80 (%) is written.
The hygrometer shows 8 (%)
